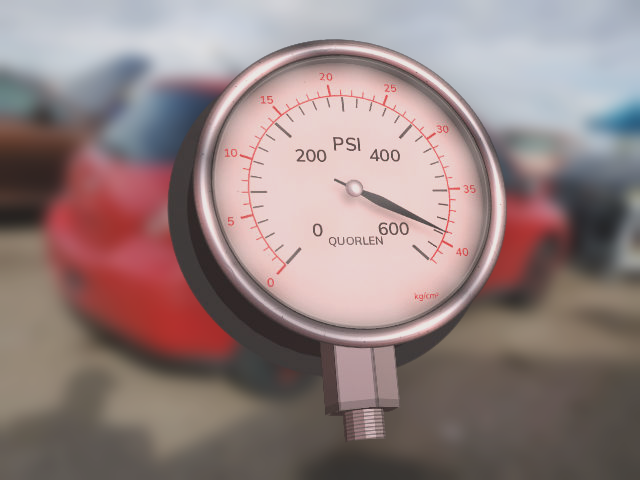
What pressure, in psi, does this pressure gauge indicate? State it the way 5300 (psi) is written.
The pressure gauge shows 560 (psi)
